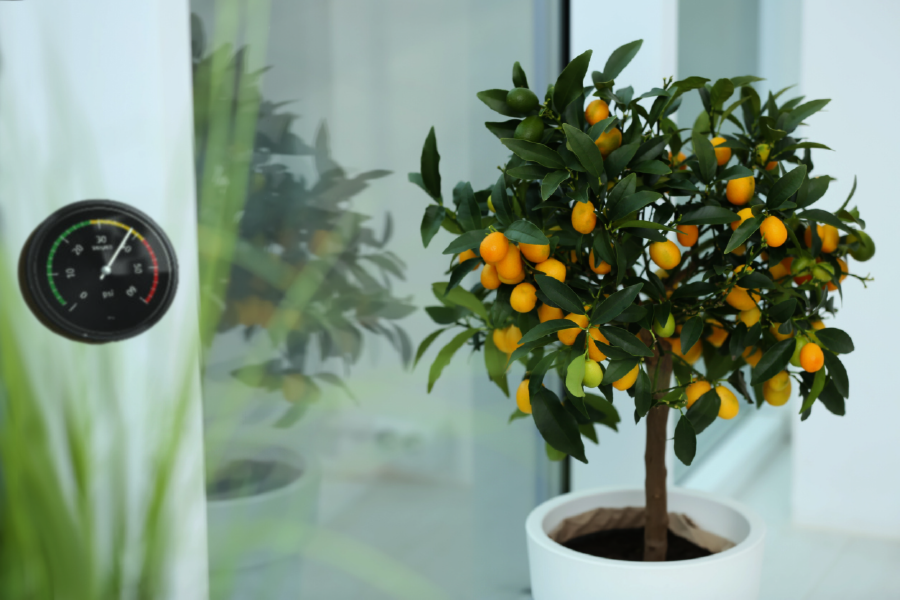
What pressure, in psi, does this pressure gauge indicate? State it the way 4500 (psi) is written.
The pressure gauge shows 38 (psi)
